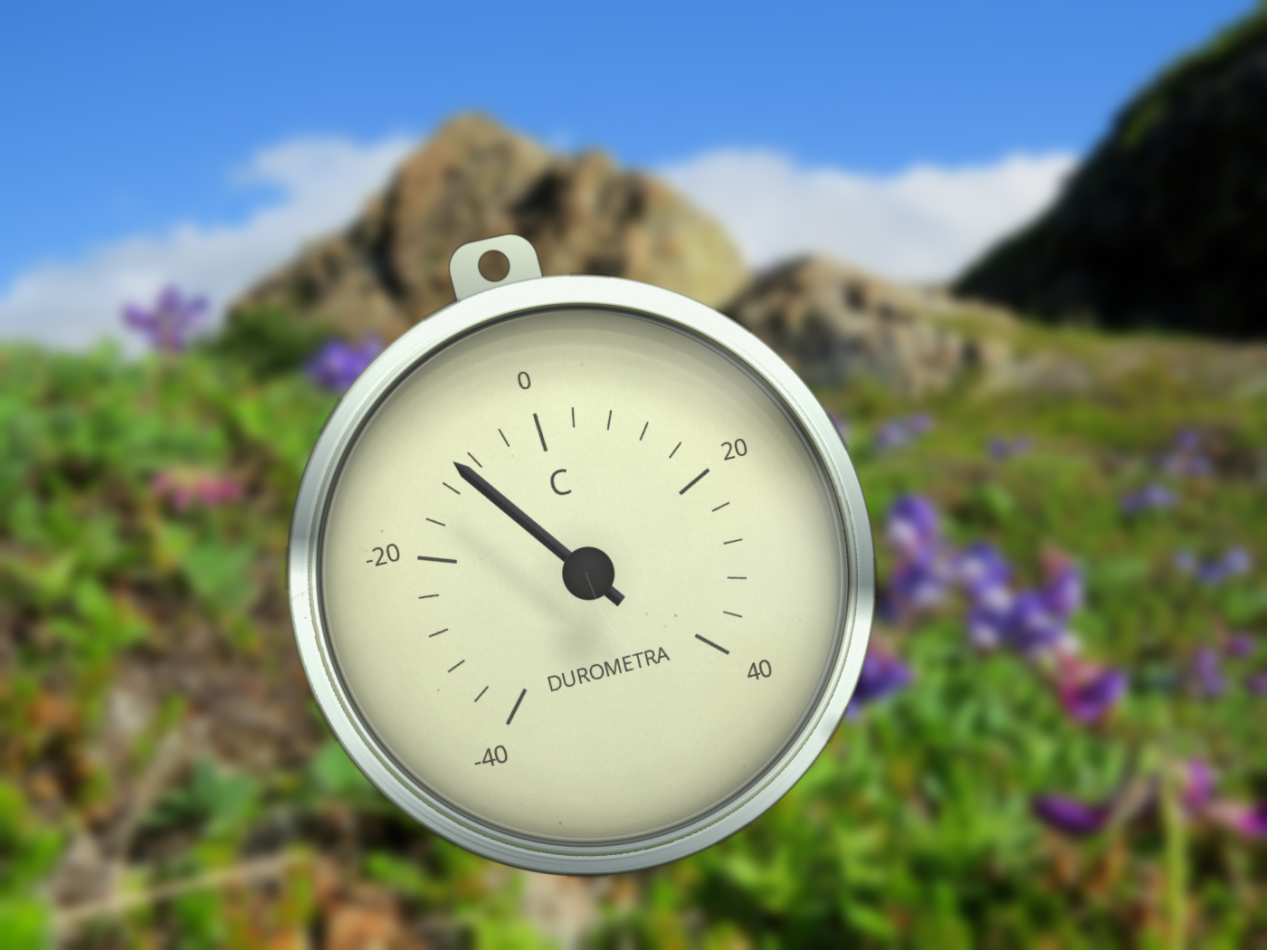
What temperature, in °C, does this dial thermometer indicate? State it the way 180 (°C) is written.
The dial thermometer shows -10 (°C)
